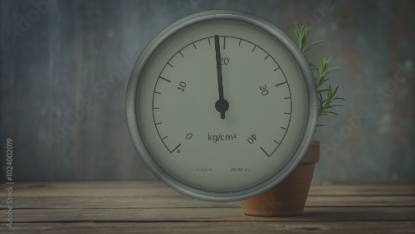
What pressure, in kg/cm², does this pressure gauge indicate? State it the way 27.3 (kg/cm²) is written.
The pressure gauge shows 19 (kg/cm²)
